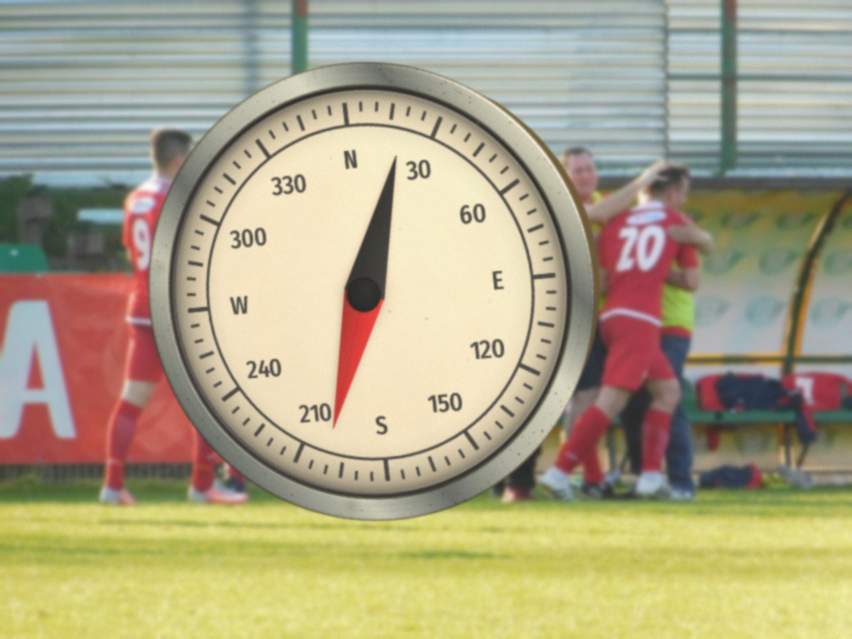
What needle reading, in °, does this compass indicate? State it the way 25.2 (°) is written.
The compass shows 200 (°)
